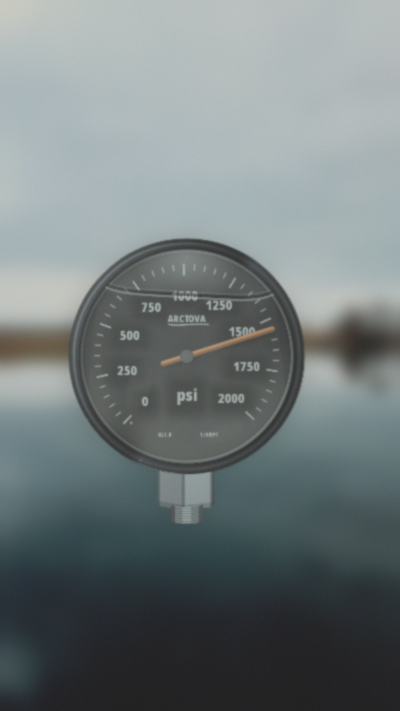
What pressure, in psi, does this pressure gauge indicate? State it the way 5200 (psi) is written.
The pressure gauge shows 1550 (psi)
